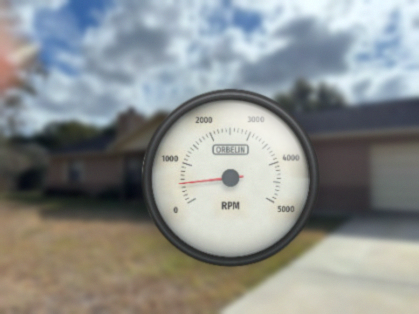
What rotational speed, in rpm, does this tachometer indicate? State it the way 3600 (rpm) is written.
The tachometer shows 500 (rpm)
